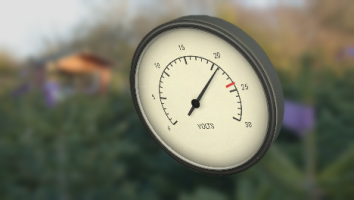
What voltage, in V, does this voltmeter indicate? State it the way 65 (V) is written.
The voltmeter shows 21 (V)
